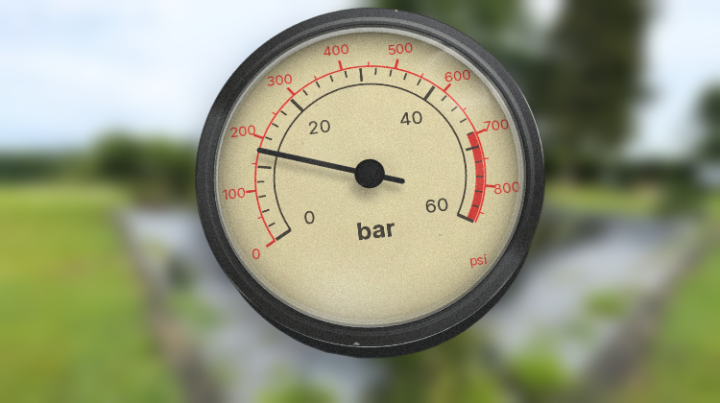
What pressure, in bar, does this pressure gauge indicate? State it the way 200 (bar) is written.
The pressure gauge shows 12 (bar)
